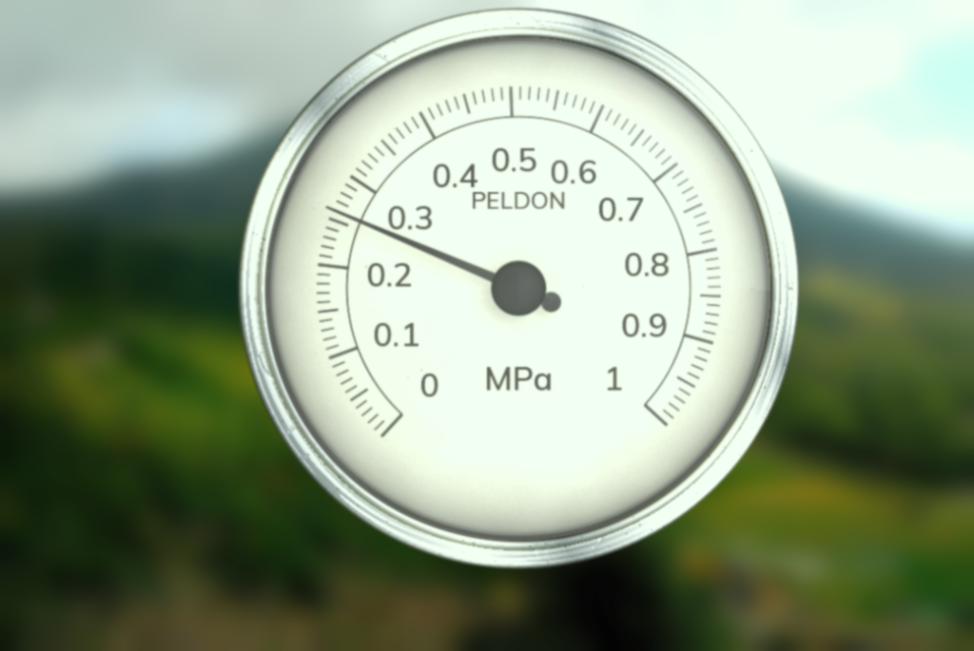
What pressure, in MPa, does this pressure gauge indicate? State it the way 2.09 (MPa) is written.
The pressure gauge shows 0.26 (MPa)
